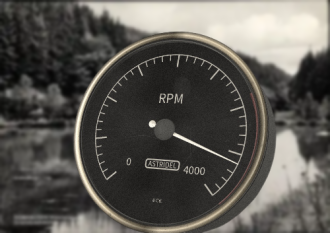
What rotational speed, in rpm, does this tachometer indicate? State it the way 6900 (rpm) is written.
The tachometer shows 3600 (rpm)
